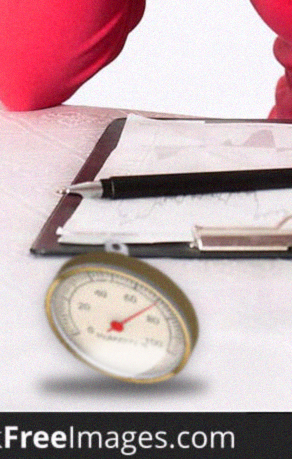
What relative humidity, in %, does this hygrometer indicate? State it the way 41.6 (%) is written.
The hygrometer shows 70 (%)
